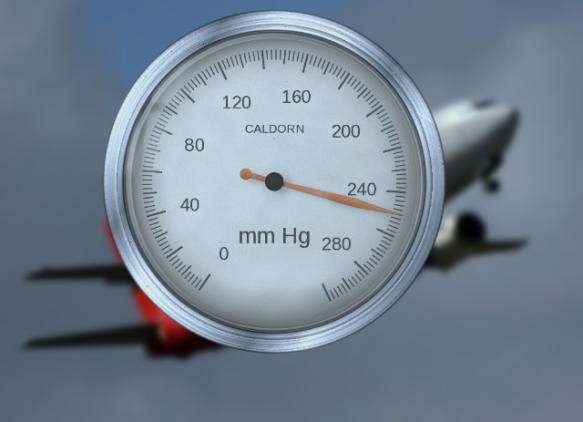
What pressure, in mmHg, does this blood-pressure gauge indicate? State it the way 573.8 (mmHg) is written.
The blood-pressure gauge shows 250 (mmHg)
